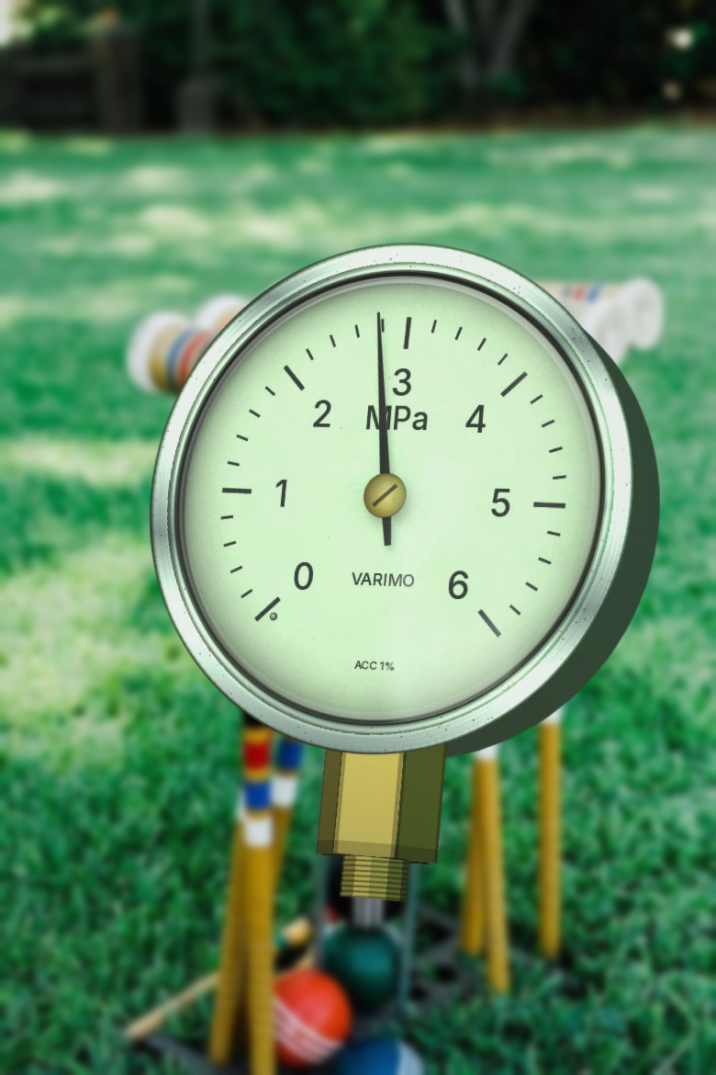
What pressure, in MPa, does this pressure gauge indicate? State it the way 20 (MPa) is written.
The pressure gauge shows 2.8 (MPa)
